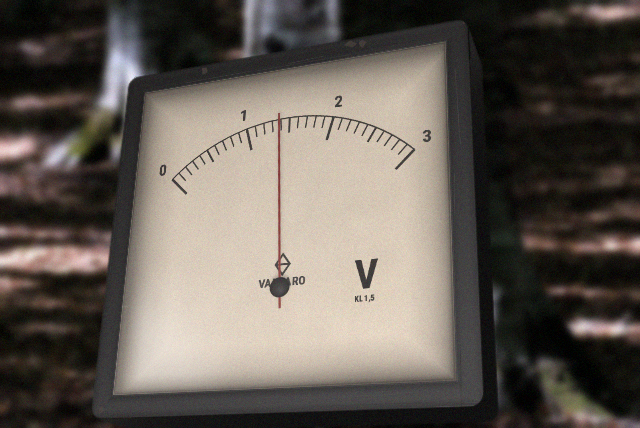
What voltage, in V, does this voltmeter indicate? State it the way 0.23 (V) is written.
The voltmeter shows 1.4 (V)
